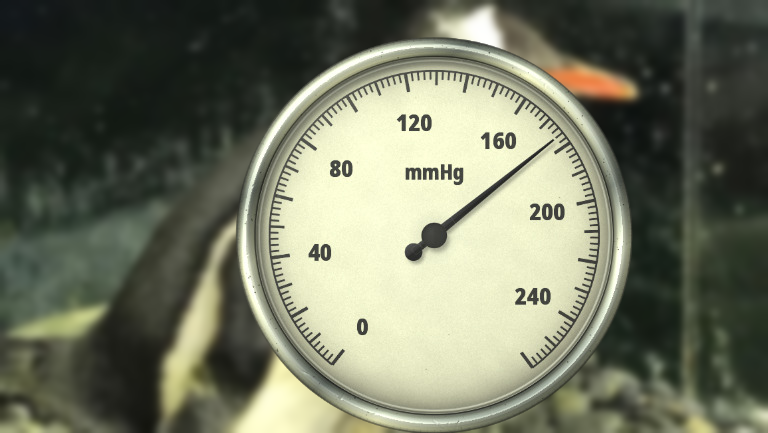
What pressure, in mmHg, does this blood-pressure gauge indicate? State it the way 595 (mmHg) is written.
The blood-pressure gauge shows 176 (mmHg)
